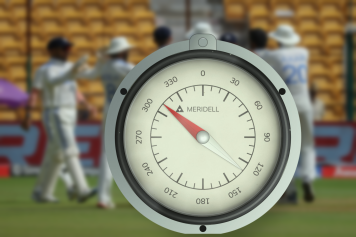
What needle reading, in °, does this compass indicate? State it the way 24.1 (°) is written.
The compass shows 310 (°)
